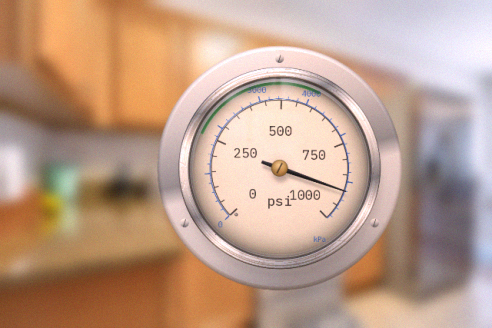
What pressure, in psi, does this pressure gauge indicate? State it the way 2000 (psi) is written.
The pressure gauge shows 900 (psi)
